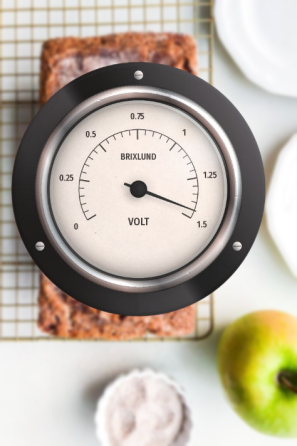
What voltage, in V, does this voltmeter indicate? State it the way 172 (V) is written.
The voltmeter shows 1.45 (V)
